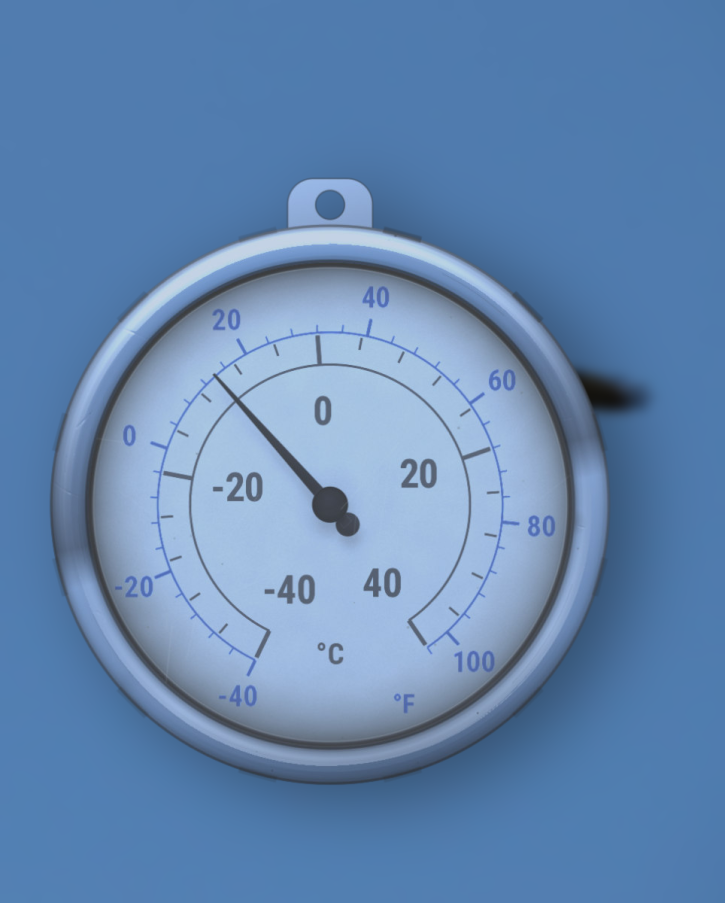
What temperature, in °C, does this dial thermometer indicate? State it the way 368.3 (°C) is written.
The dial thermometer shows -10 (°C)
